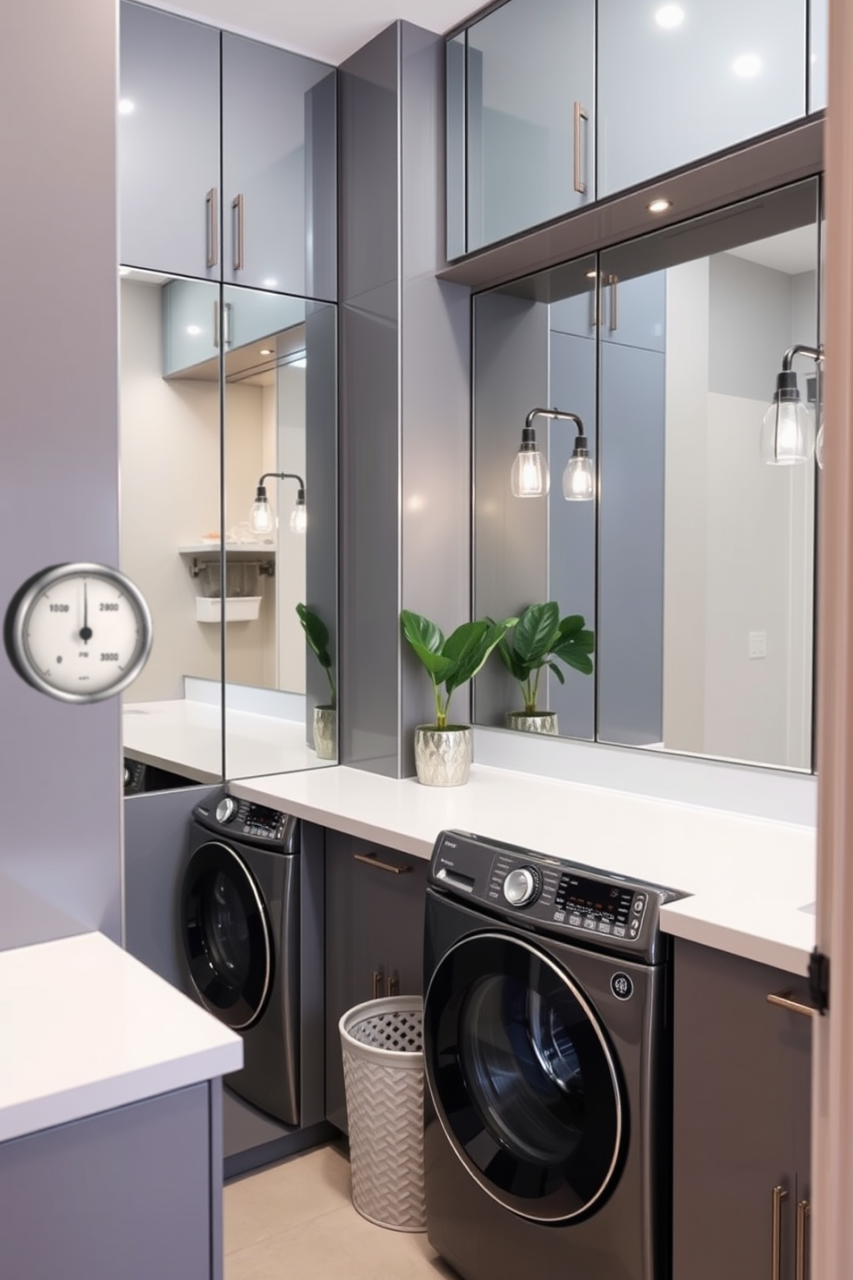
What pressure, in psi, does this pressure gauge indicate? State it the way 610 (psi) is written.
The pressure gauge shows 1500 (psi)
